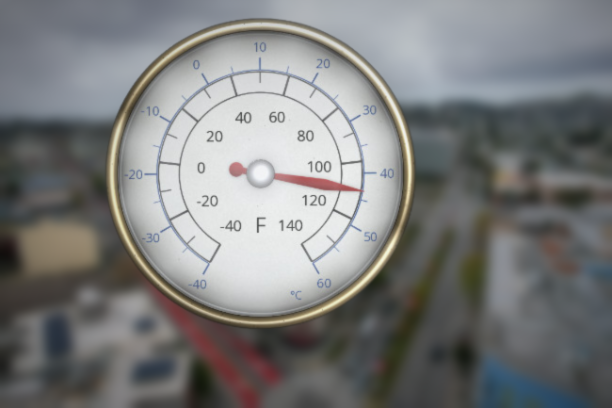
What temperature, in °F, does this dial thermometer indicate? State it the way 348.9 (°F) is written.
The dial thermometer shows 110 (°F)
